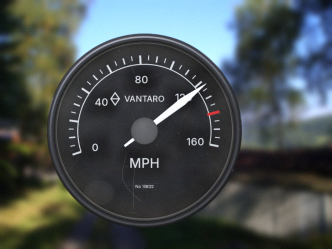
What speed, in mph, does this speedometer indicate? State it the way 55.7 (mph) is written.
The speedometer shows 122.5 (mph)
